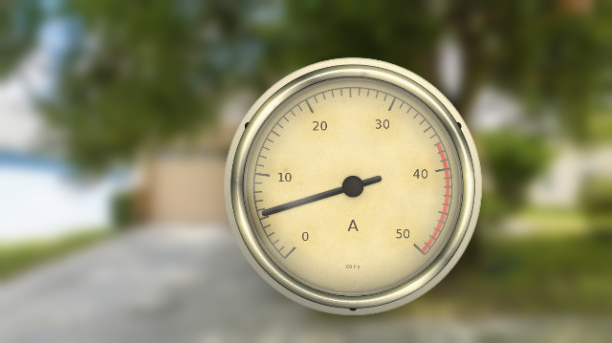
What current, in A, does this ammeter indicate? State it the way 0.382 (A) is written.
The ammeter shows 5.5 (A)
